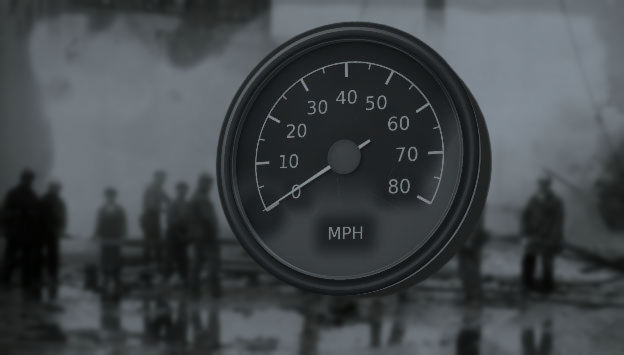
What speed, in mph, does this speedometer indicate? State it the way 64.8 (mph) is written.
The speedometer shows 0 (mph)
